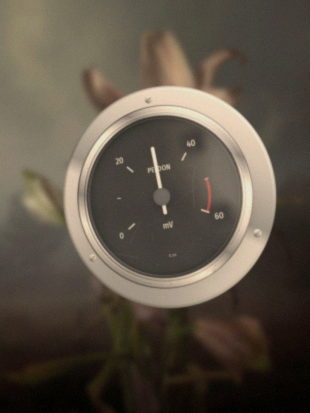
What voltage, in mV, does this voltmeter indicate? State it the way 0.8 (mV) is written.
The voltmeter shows 30 (mV)
